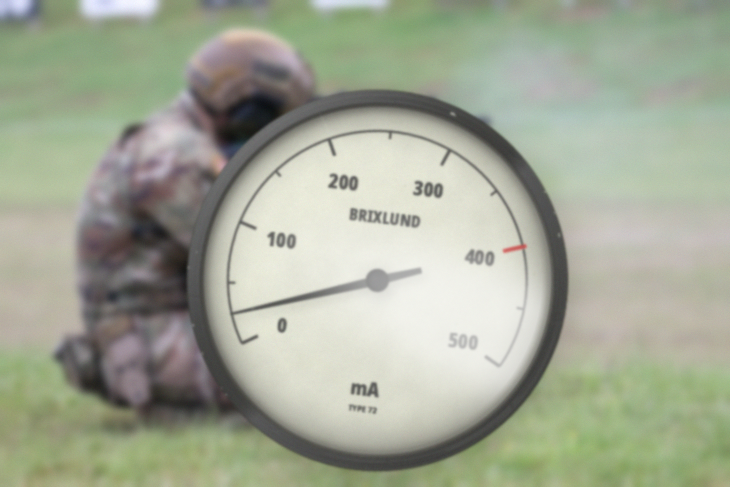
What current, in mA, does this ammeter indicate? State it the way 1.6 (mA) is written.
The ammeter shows 25 (mA)
